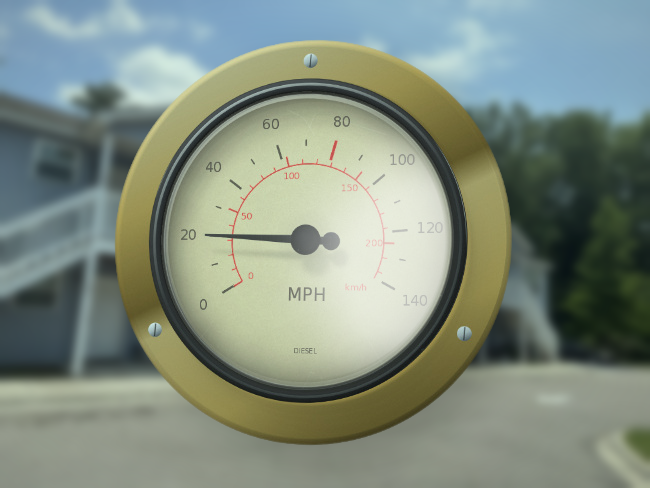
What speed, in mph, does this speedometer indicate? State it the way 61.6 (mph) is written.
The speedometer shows 20 (mph)
